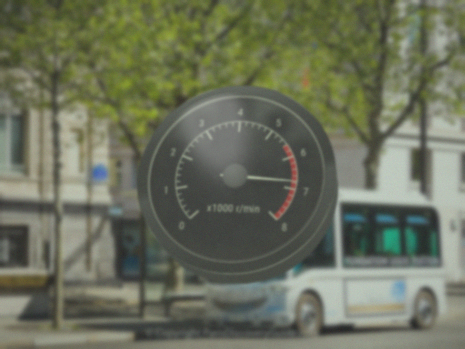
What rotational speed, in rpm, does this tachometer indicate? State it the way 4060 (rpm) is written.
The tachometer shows 6800 (rpm)
